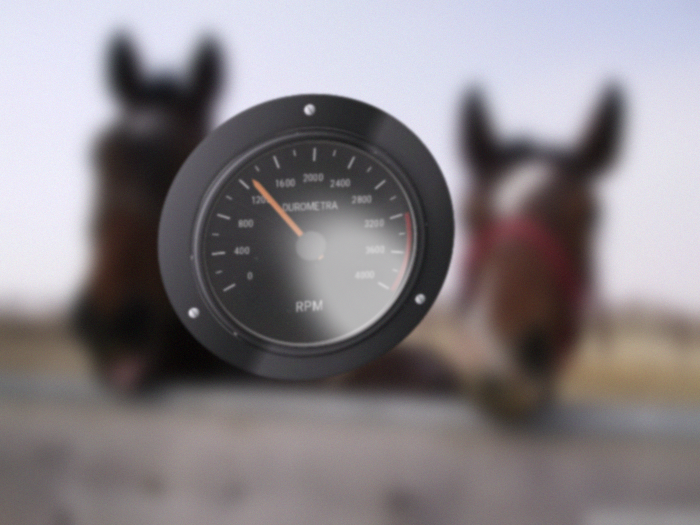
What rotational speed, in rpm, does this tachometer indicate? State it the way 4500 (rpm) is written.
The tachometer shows 1300 (rpm)
